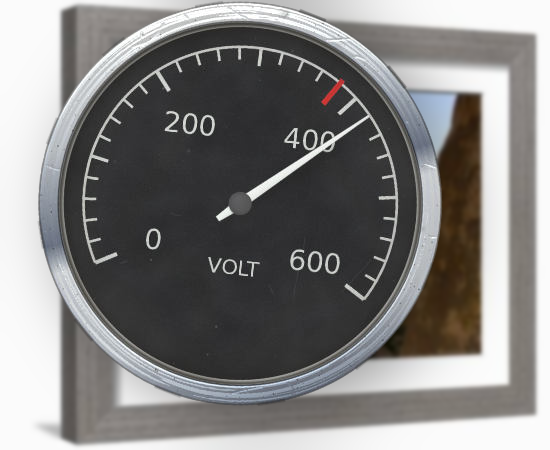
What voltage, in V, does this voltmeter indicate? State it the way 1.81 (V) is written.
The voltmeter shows 420 (V)
